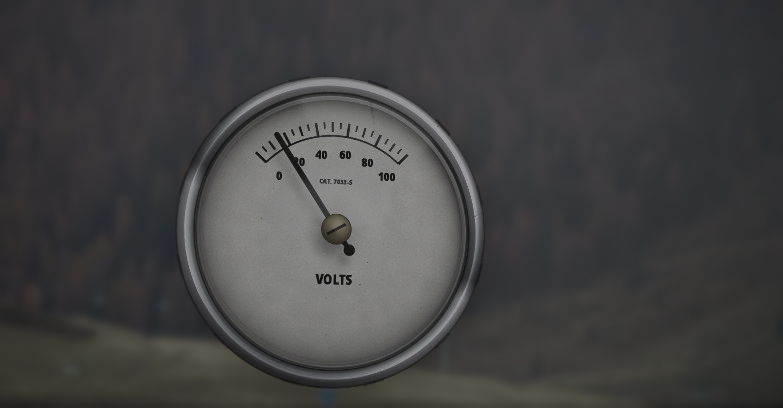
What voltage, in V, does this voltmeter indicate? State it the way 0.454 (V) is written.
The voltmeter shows 15 (V)
